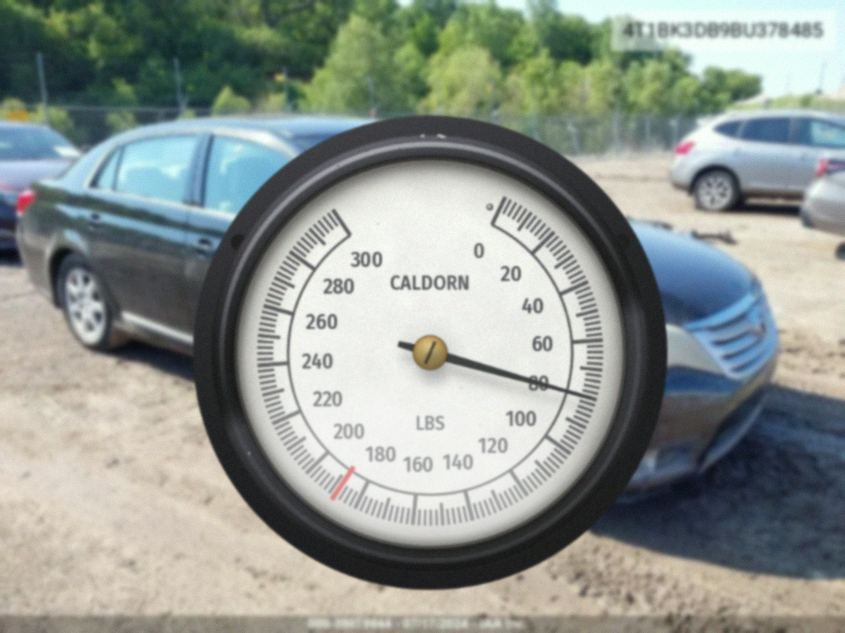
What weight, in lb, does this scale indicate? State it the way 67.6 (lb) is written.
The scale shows 80 (lb)
